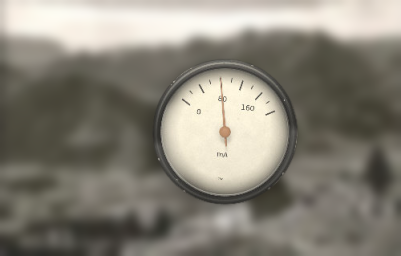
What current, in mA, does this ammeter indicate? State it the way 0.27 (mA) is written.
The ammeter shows 80 (mA)
